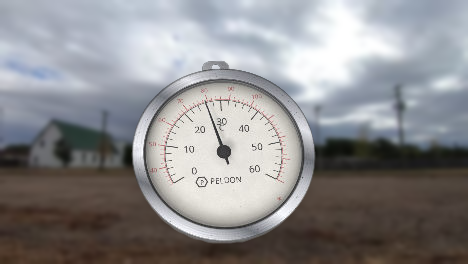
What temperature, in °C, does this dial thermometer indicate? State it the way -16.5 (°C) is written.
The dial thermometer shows 26 (°C)
